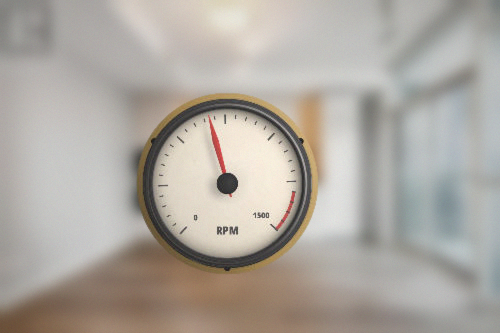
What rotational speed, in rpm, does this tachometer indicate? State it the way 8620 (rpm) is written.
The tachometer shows 675 (rpm)
